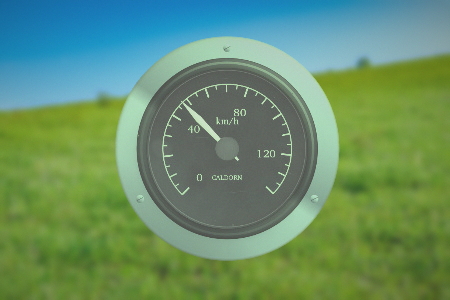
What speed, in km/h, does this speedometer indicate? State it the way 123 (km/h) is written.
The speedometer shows 47.5 (km/h)
